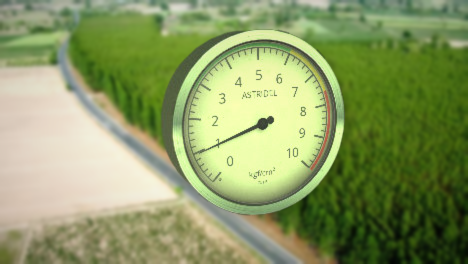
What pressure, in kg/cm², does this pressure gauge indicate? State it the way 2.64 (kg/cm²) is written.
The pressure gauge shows 1 (kg/cm²)
